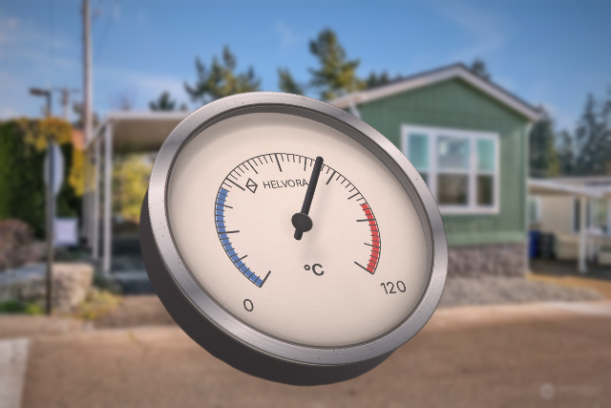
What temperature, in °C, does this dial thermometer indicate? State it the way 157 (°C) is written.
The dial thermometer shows 74 (°C)
